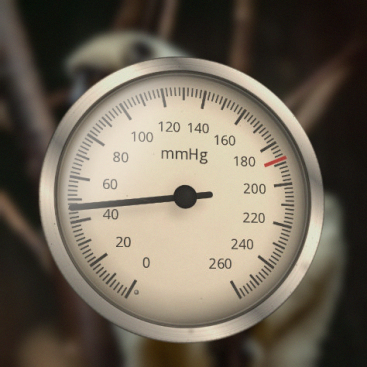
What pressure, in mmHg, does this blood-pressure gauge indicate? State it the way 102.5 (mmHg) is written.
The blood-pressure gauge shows 46 (mmHg)
